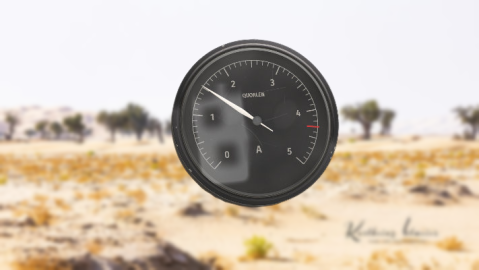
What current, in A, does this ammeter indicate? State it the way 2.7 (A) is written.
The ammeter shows 1.5 (A)
